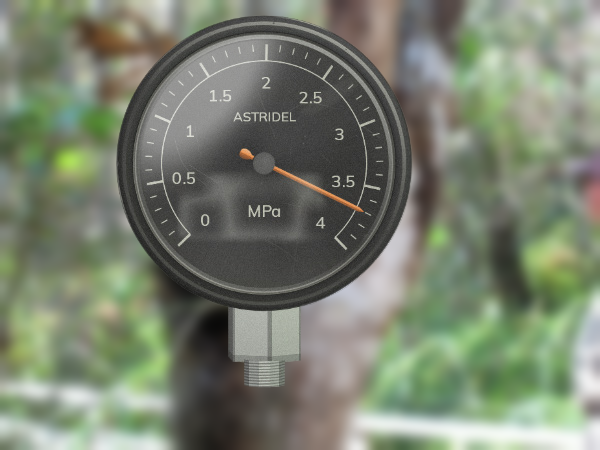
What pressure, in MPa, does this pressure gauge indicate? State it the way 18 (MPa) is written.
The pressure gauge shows 3.7 (MPa)
